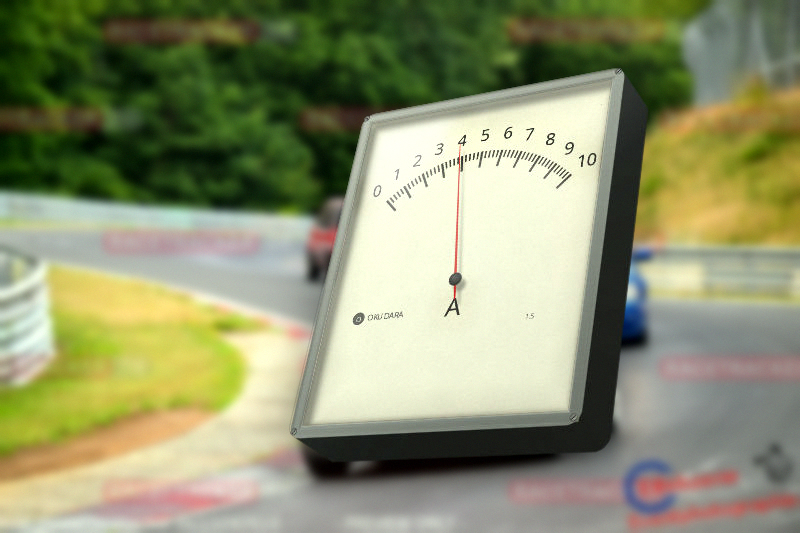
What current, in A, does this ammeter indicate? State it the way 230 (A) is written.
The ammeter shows 4 (A)
